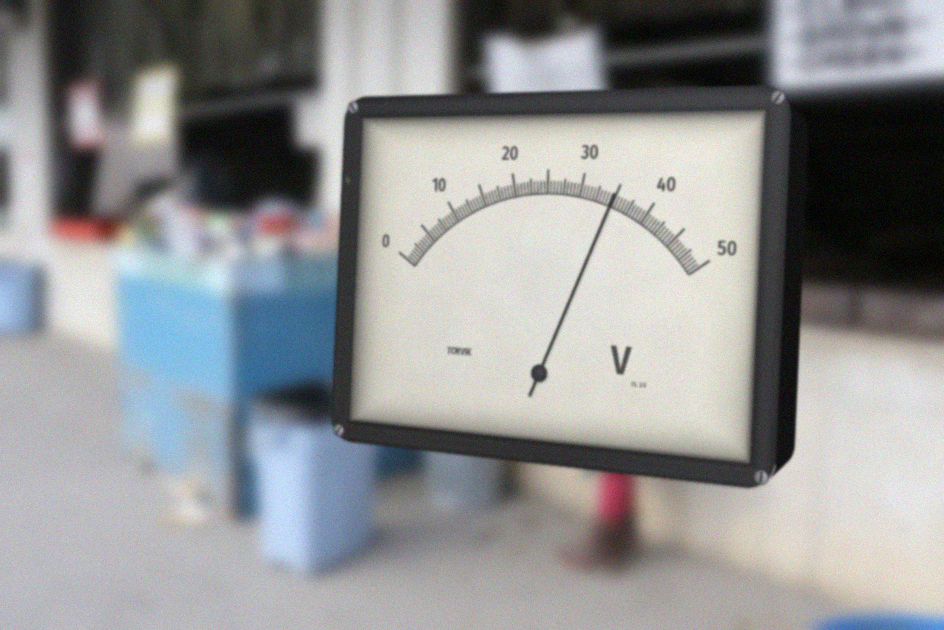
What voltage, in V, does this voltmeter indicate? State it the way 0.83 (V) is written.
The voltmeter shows 35 (V)
